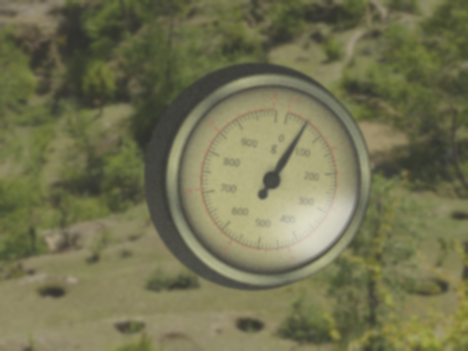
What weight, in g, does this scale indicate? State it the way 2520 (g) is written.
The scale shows 50 (g)
